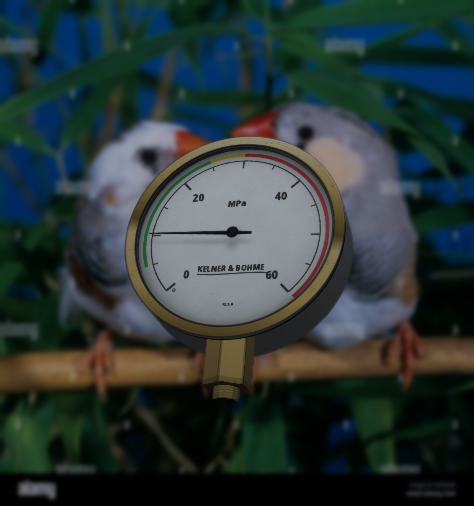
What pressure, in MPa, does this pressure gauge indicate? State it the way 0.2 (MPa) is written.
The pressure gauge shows 10 (MPa)
